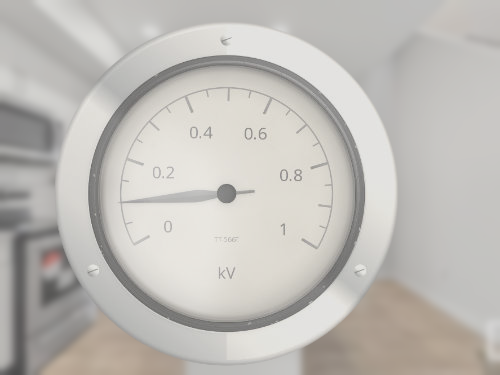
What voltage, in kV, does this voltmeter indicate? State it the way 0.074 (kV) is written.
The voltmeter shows 0.1 (kV)
